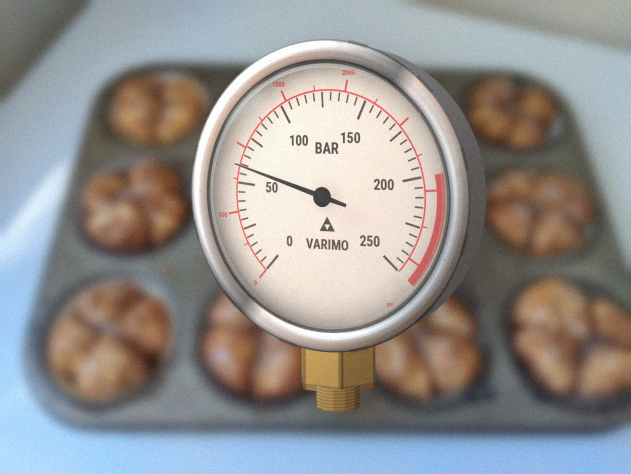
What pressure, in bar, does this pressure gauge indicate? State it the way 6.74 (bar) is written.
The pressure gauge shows 60 (bar)
